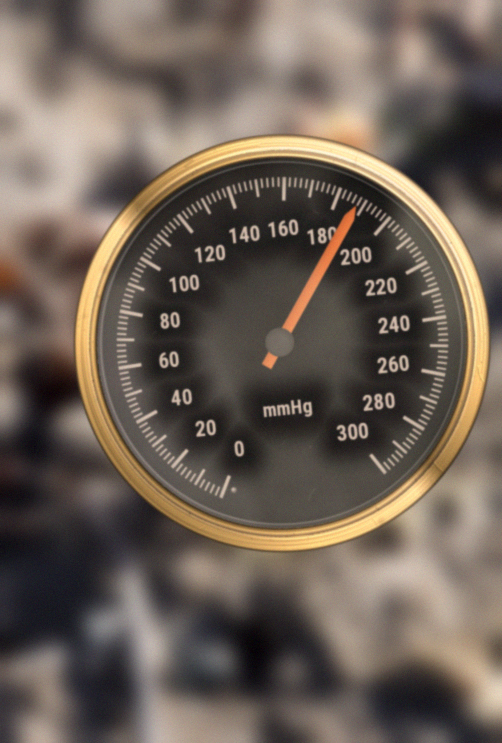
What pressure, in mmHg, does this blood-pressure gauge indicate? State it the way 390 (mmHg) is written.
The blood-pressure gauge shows 188 (mmHg)
